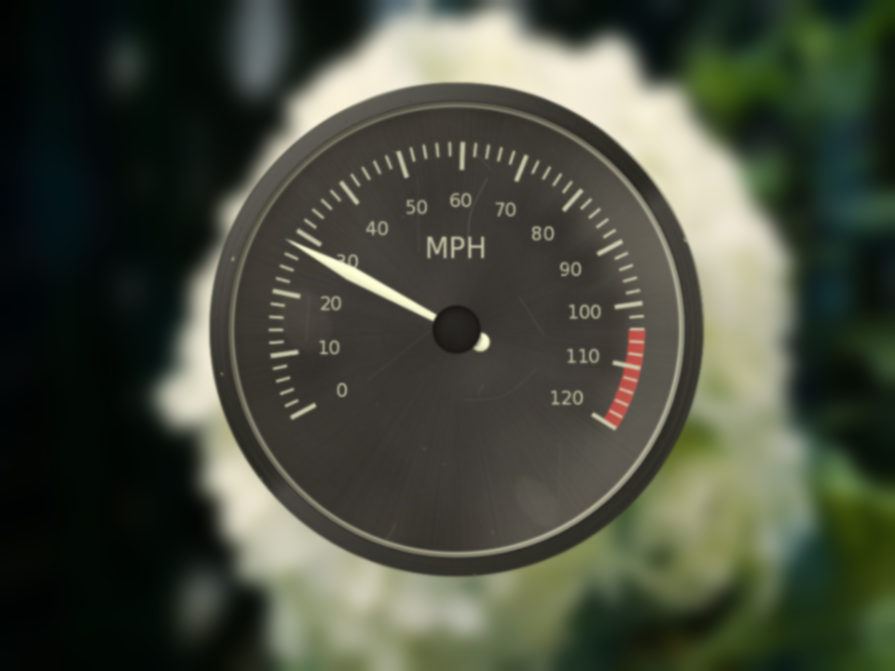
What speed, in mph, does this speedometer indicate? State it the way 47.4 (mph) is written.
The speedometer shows 28 (mph)
